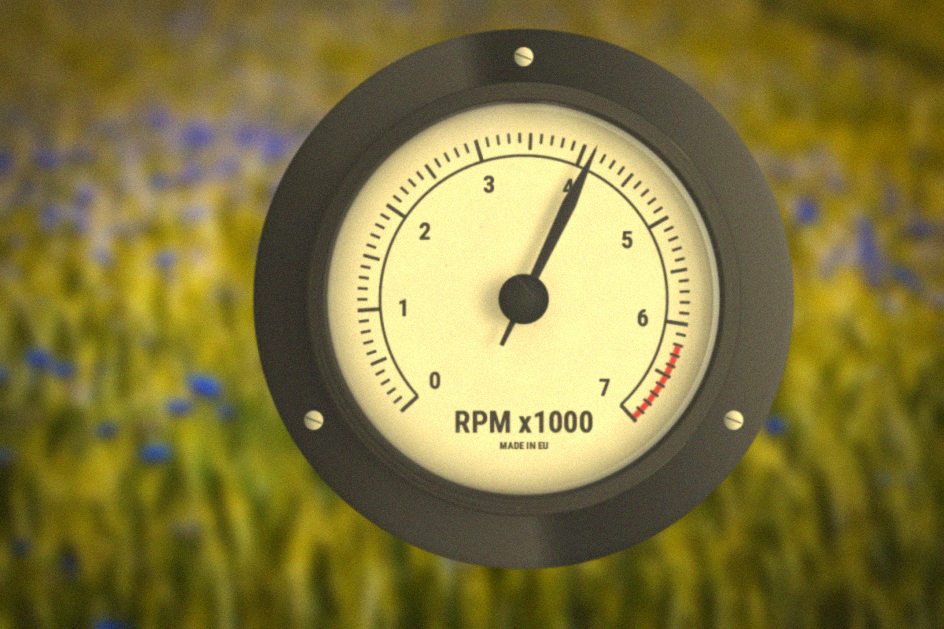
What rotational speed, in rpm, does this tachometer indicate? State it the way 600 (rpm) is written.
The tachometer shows 4100 (rpm)
